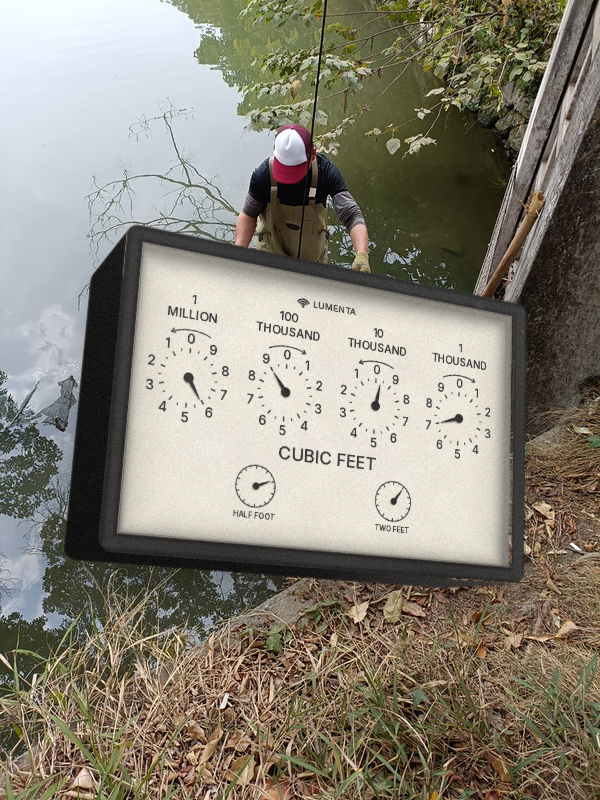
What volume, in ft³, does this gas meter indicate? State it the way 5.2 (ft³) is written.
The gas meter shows 589700 (ft³)
